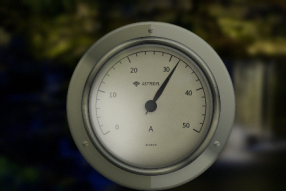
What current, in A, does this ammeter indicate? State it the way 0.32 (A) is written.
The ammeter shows 32 (A)
